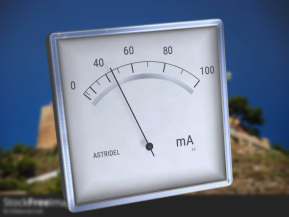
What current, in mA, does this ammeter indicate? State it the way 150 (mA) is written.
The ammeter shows 45 (mA)
